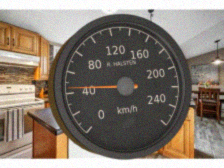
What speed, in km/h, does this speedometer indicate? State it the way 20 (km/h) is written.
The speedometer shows 45 (km/h)
